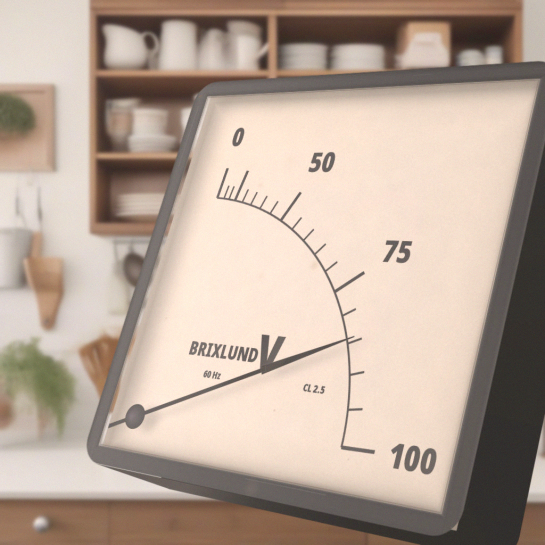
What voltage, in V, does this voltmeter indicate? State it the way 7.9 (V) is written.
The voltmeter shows 85 (V)
